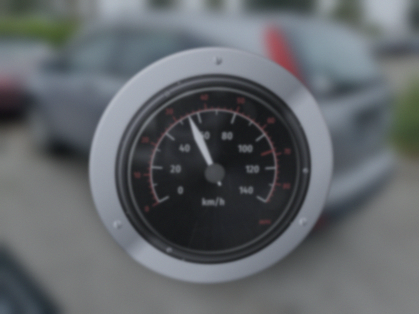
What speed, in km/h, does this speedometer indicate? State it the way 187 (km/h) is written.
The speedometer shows 55 (km/h)
